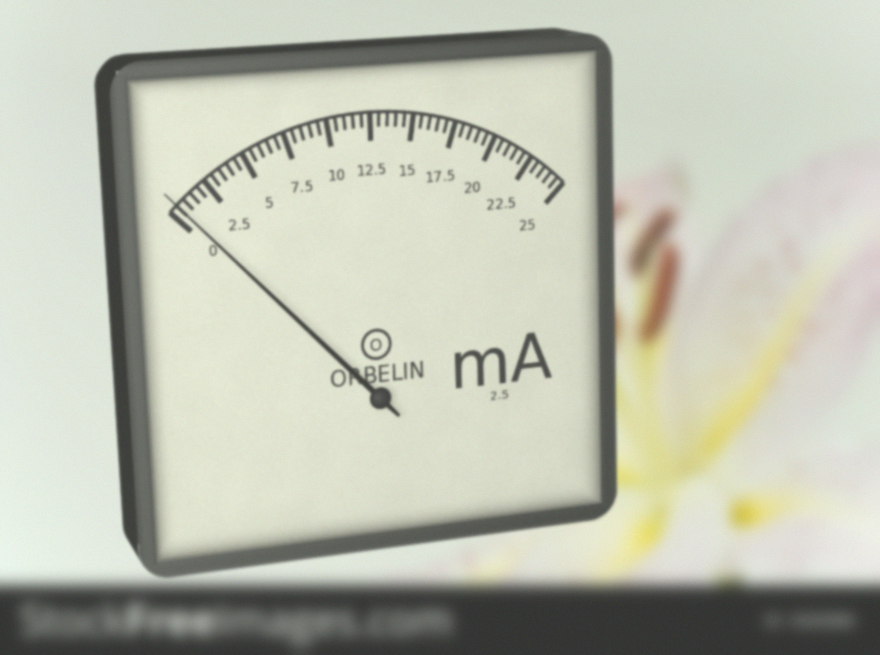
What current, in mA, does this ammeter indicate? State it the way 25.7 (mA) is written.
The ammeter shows 0.5 (mA)
